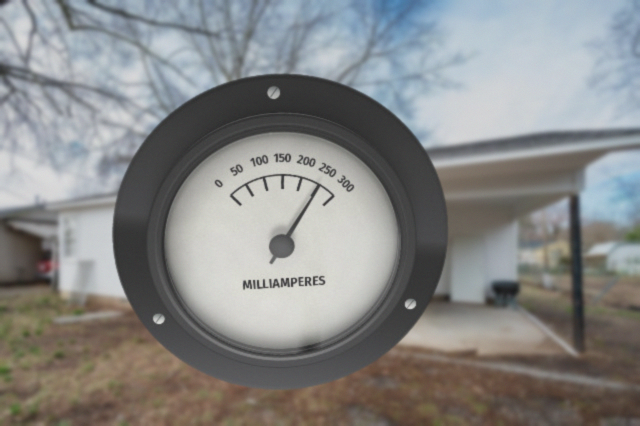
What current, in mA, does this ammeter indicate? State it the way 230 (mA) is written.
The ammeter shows 250 (mA)
